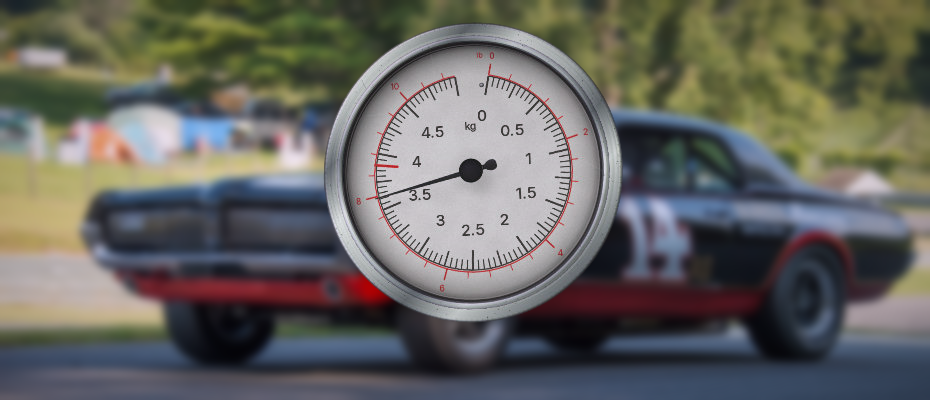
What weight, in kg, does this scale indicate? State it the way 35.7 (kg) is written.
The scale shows 3.6 (kg)
